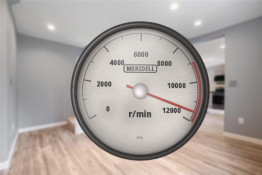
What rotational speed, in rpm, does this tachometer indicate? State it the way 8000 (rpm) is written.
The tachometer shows 11500 (rpm)
